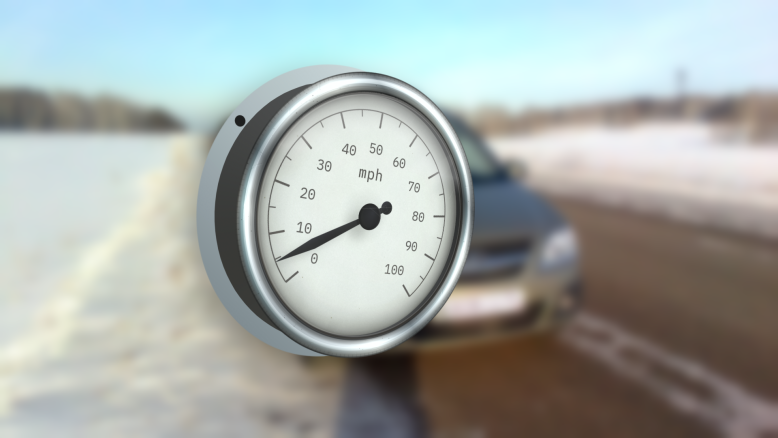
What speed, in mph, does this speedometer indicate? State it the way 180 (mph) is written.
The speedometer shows 5 (mph)
